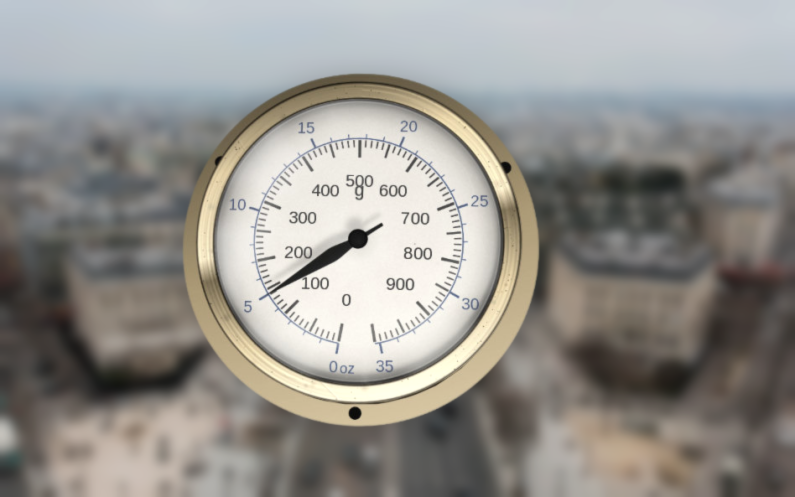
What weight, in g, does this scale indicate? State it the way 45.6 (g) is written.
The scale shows 140 (g)
